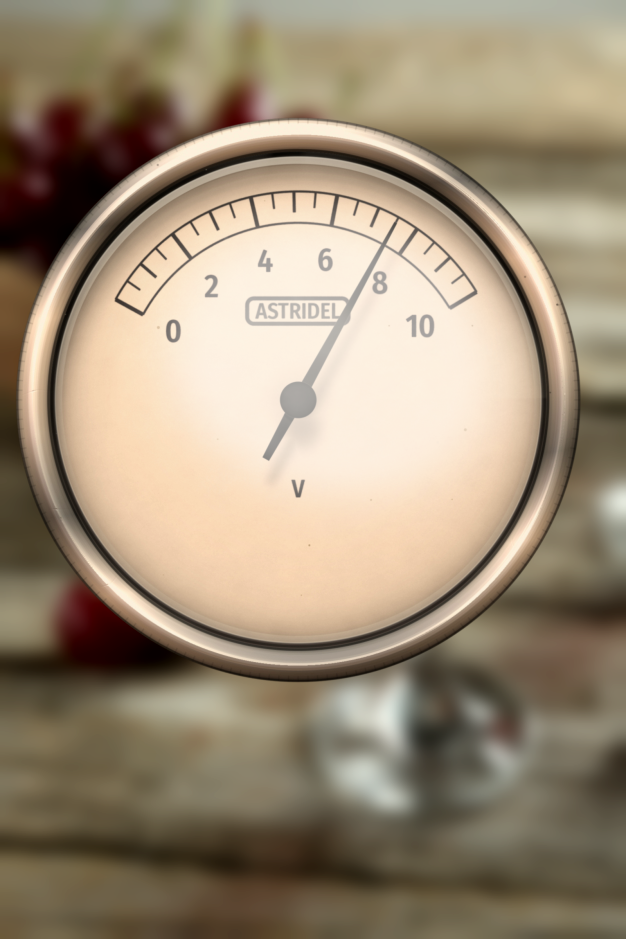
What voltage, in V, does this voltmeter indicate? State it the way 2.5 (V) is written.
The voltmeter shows 7.5 (V)
